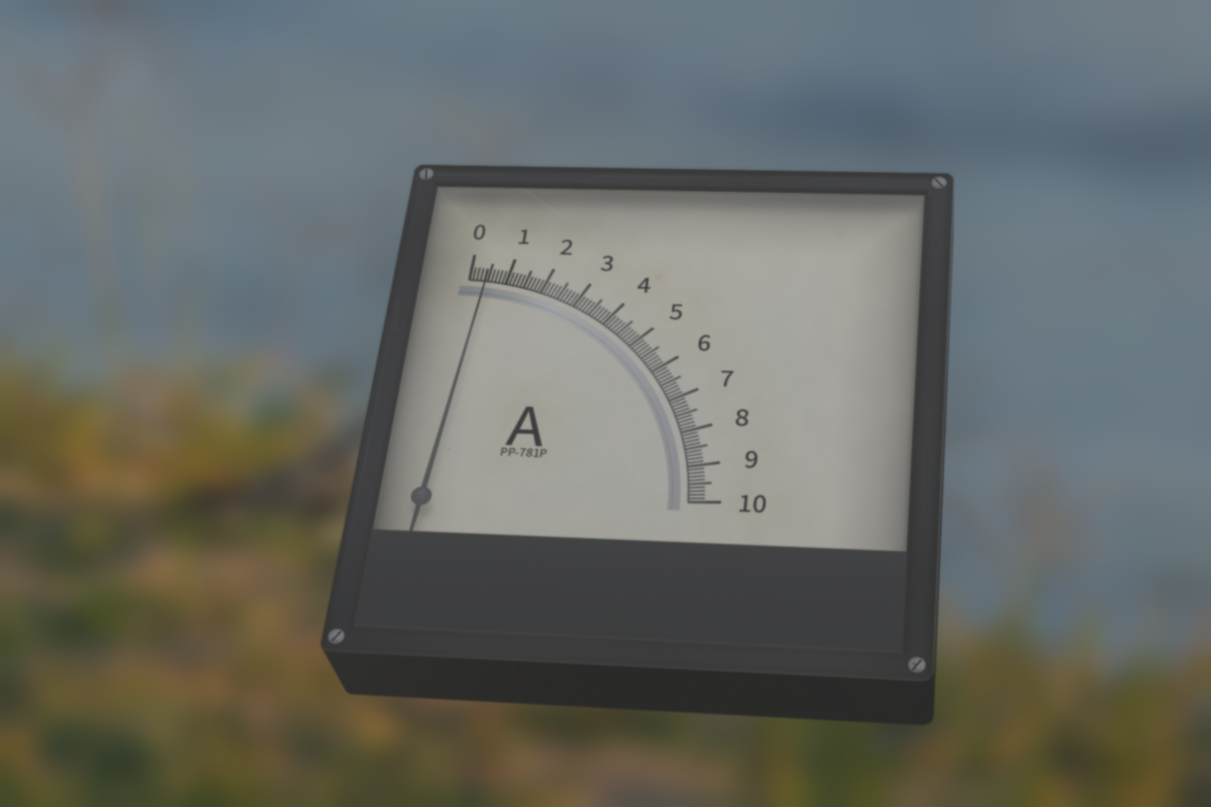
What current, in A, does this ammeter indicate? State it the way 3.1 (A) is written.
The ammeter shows 0.5 (A)
